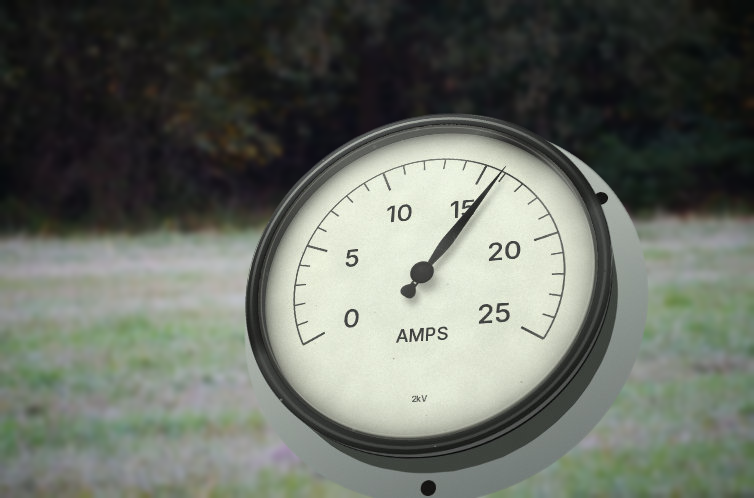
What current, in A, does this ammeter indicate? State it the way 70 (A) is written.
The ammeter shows 16 (A)
